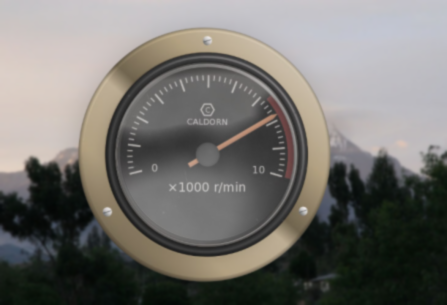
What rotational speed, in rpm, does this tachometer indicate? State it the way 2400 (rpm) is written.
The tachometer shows 7800 (rpm)
